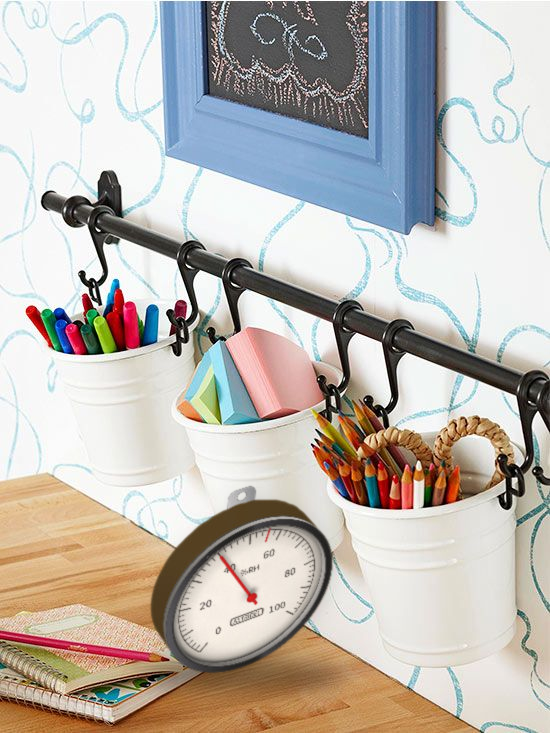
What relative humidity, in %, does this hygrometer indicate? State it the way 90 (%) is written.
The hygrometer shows 40 (%)
